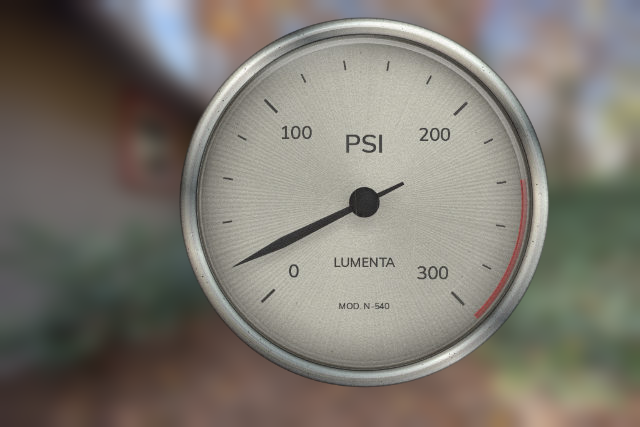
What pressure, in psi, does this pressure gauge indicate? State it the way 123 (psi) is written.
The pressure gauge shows 20 (psi)
